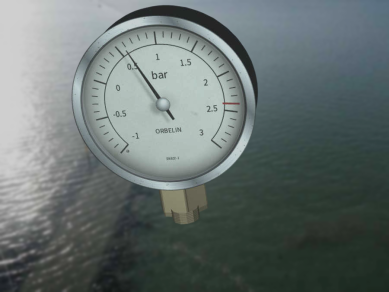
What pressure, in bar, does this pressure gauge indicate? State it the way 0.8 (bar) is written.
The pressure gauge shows 0.6 (bar)
